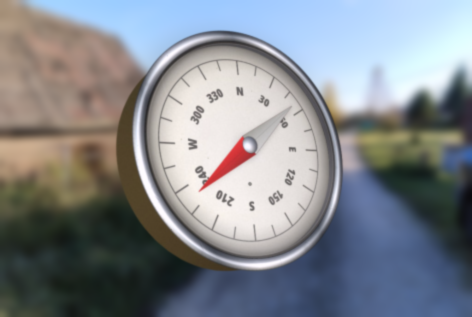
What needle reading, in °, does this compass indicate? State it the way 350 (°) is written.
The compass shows 232.5 (°)
